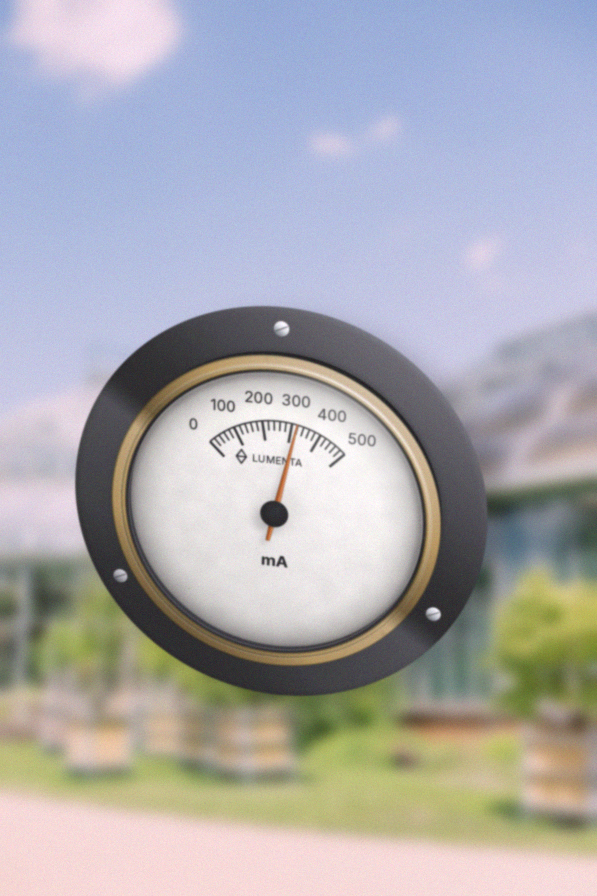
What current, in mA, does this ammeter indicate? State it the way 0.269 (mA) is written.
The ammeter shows 320 (mA)
